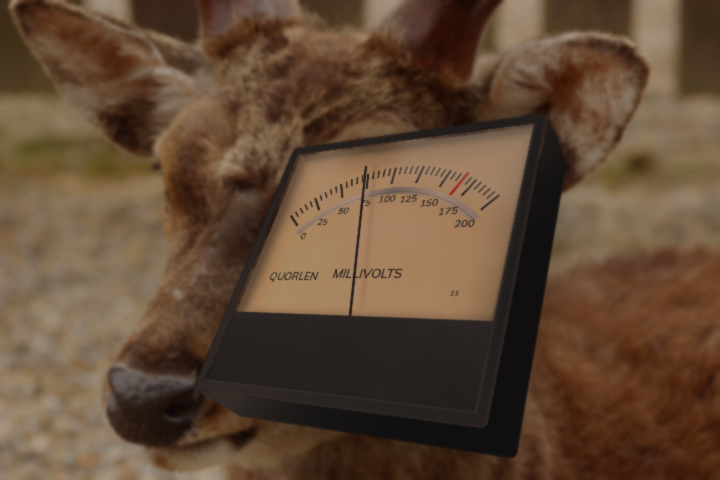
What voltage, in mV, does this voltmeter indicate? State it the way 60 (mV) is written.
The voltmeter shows 75 (mV)
